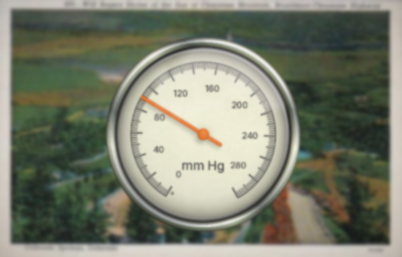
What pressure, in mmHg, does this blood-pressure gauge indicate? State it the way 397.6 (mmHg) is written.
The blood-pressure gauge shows 90 (mmHg)
